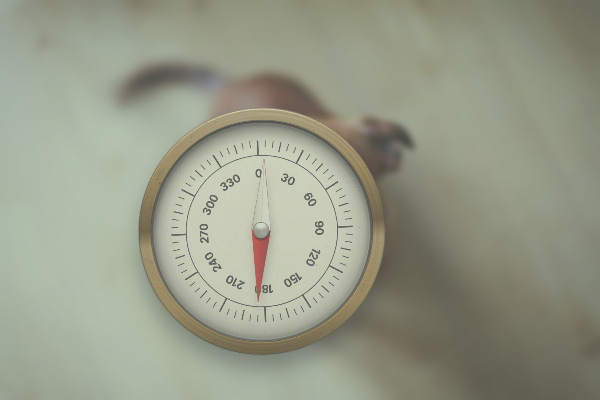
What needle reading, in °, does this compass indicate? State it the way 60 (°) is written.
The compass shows 185 (°)
